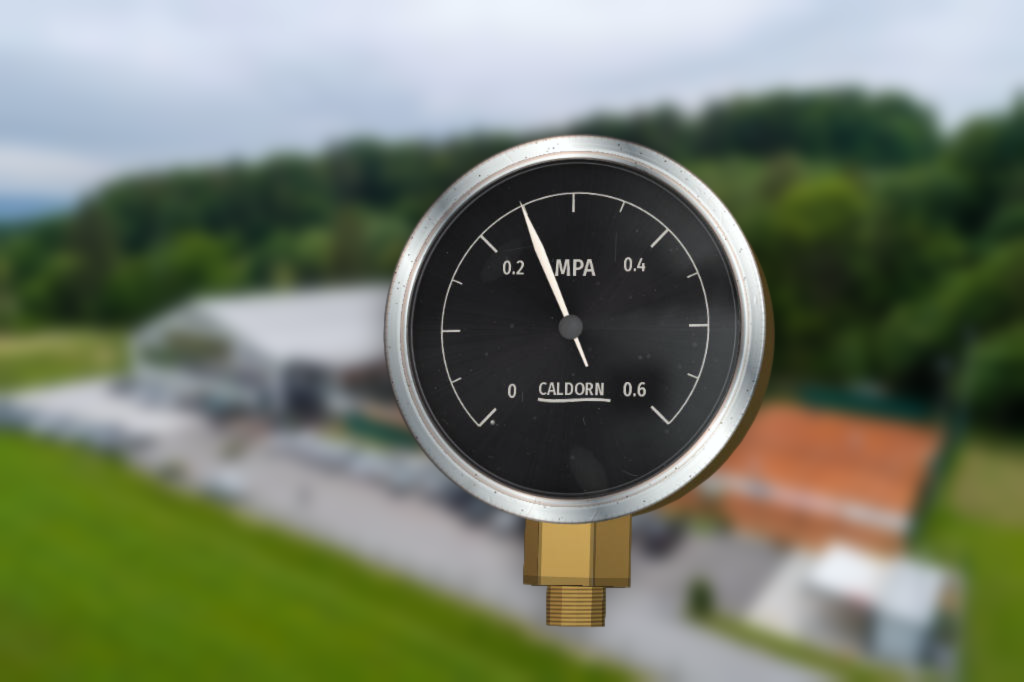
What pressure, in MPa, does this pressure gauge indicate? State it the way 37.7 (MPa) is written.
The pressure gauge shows 0.25 (MPa)
